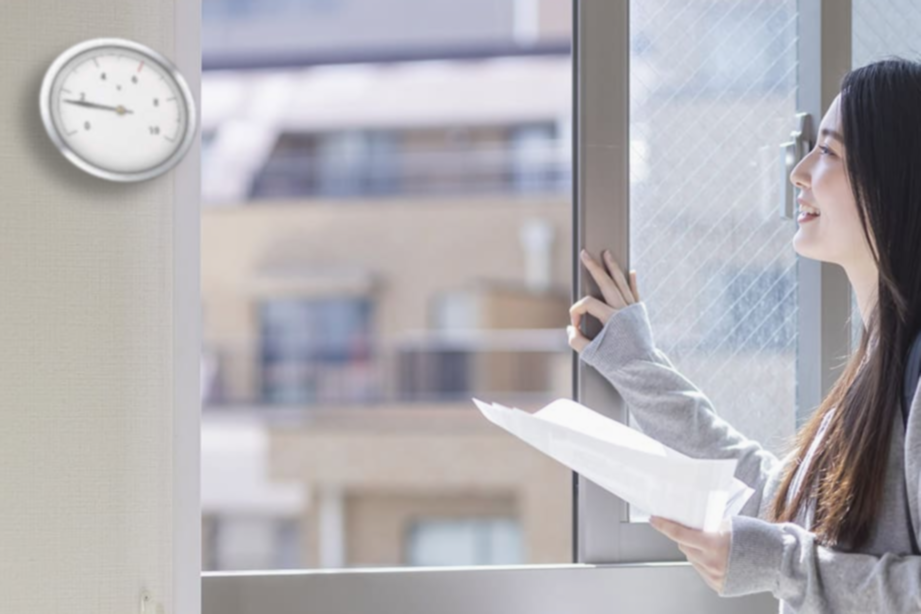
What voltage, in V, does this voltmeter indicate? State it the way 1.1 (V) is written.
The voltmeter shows 1.5 (V)
